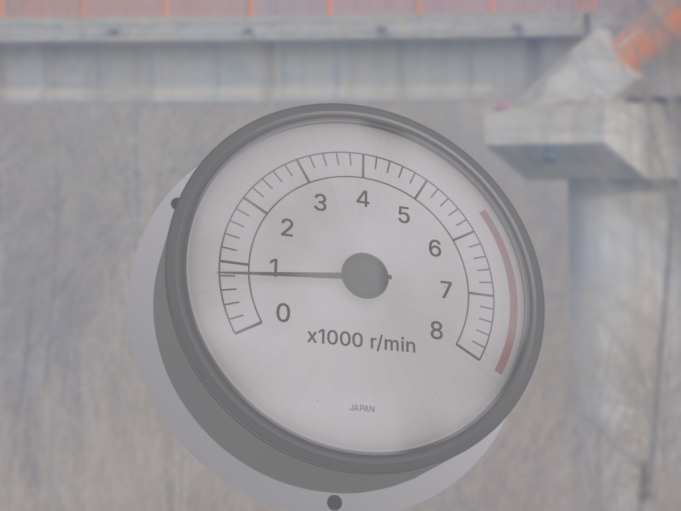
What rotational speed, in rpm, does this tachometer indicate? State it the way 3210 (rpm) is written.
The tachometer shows 800 (rpm)
